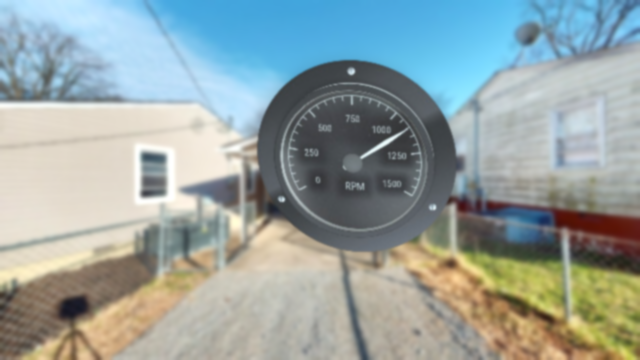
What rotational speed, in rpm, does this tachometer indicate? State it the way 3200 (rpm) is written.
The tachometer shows 1100 (rpm)
